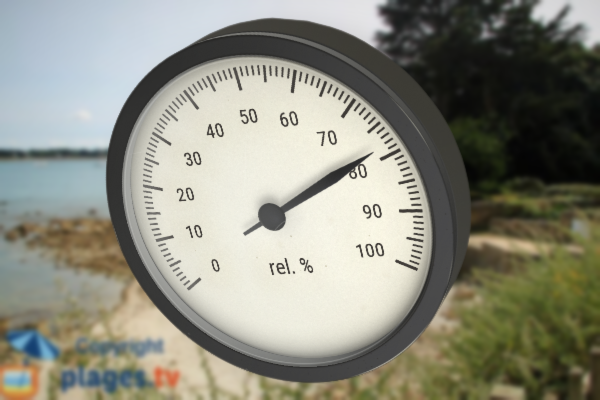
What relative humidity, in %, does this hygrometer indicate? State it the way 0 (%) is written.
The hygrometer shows 78 (%)
